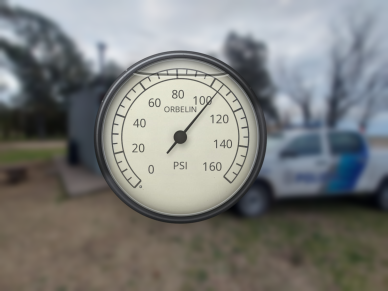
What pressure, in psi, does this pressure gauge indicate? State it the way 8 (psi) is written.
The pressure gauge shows 105 (psi)
